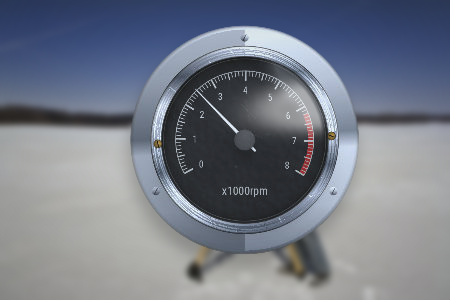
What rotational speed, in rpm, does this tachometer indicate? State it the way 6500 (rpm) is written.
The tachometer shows 2500 (rpm)
